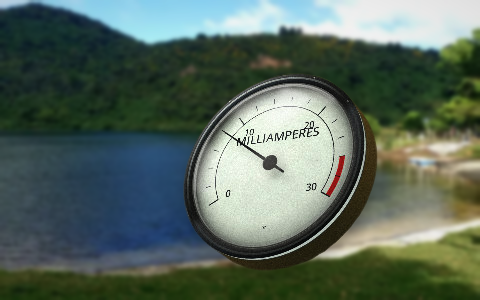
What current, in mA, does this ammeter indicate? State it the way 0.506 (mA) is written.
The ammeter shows 8 (mA)
